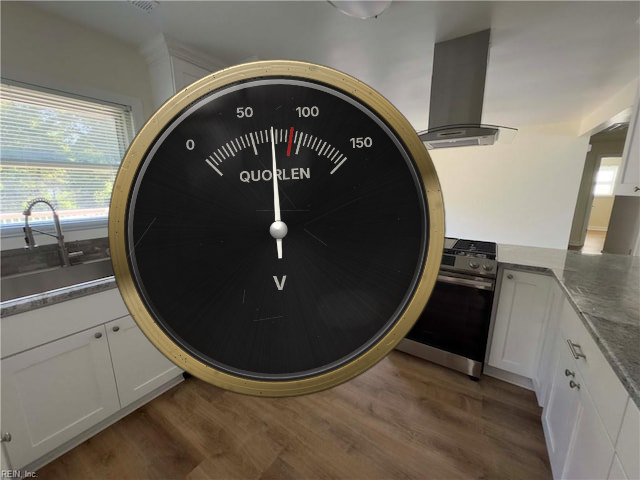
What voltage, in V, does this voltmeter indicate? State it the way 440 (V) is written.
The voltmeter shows 70 (V)
